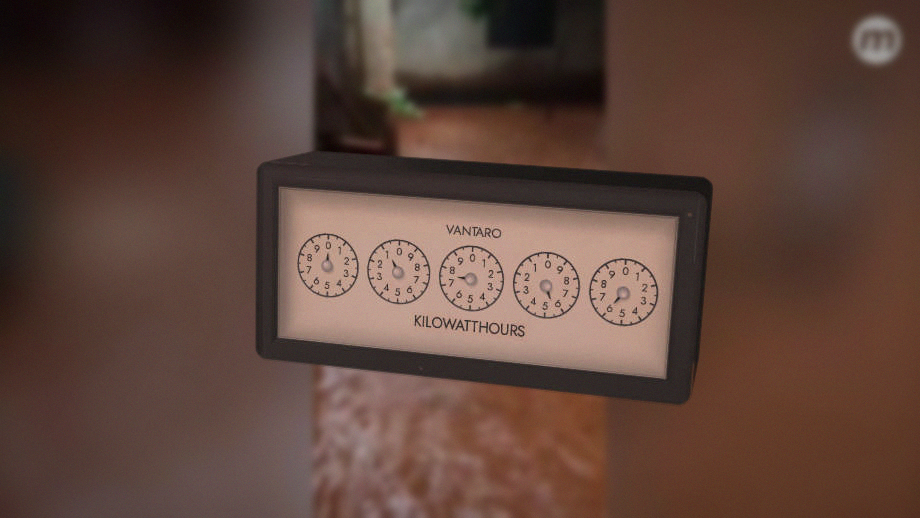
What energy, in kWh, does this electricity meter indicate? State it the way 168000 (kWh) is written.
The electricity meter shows 756 (kWh)
